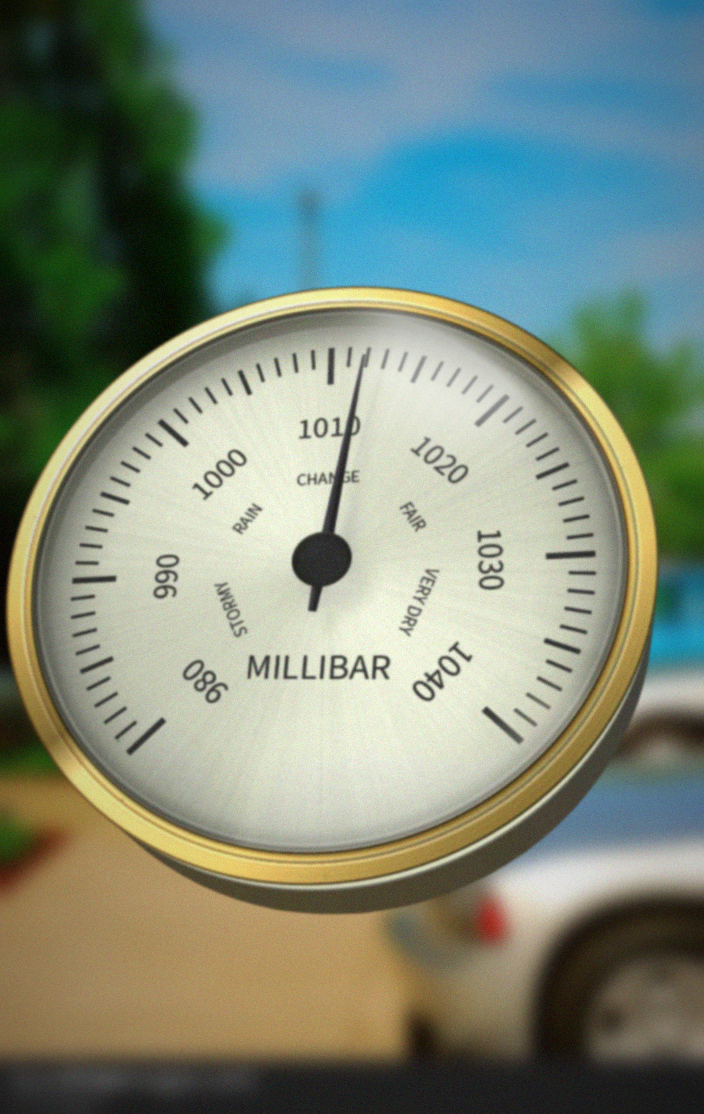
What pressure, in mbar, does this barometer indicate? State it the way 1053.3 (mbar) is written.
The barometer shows 1012 (mbar)
